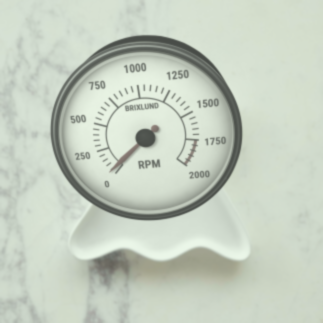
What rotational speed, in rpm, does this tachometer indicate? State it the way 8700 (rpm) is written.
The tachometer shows 50 (rpm)
